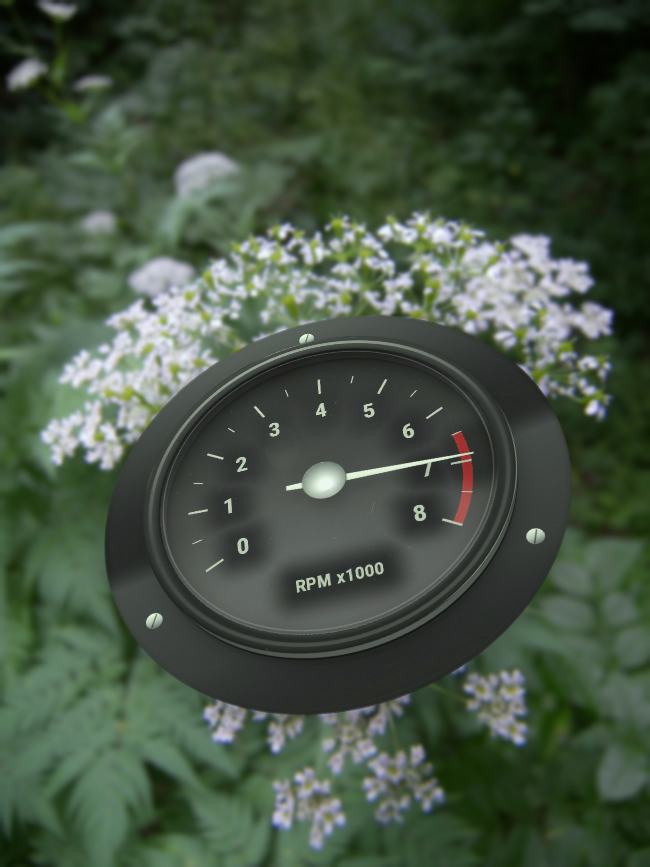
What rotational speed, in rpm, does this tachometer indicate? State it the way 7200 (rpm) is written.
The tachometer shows 7000 (rpm)
